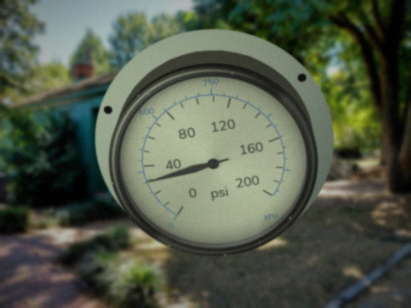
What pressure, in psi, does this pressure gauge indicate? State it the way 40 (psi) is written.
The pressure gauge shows 30 (psi)
